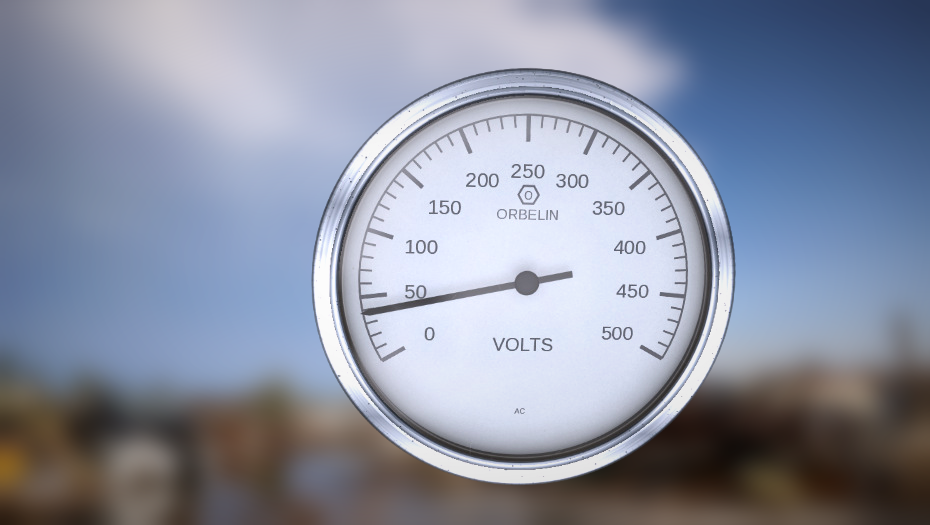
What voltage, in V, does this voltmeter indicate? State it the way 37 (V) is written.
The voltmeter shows 40 (V)
